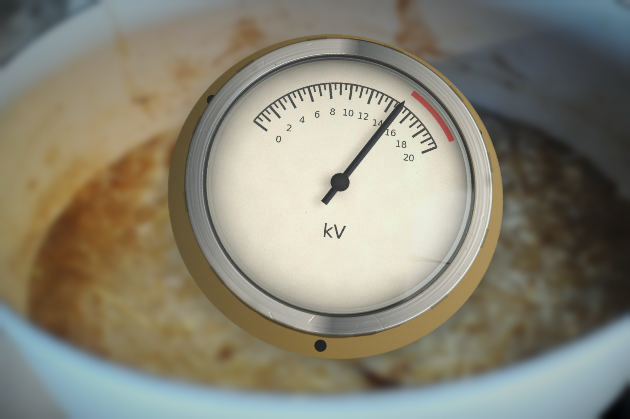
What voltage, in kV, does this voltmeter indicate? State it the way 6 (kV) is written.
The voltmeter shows 15 (kV)
